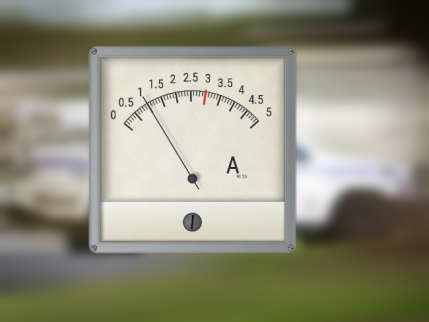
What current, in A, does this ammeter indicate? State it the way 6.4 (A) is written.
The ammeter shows 1 (A)
